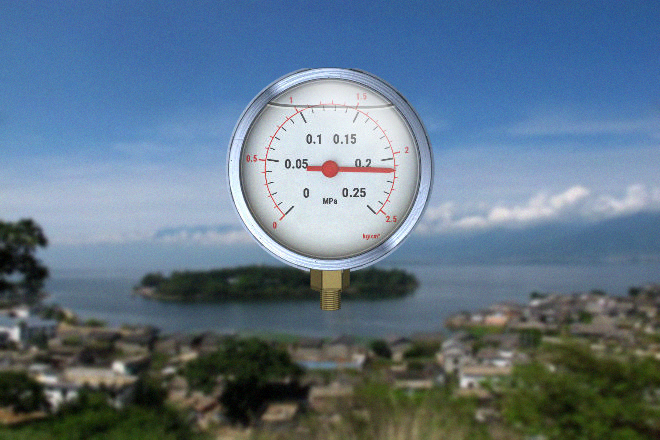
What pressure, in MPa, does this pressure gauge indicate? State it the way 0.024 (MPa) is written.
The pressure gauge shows 0.21 (MPa)
